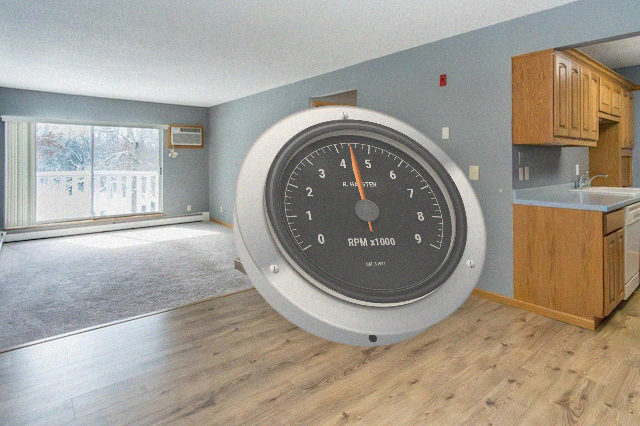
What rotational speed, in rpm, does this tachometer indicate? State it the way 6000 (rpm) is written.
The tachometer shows 4400 (rpm)
